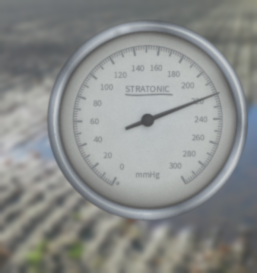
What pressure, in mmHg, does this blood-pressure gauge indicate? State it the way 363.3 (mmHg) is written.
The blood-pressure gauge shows 220 (mmHg)
